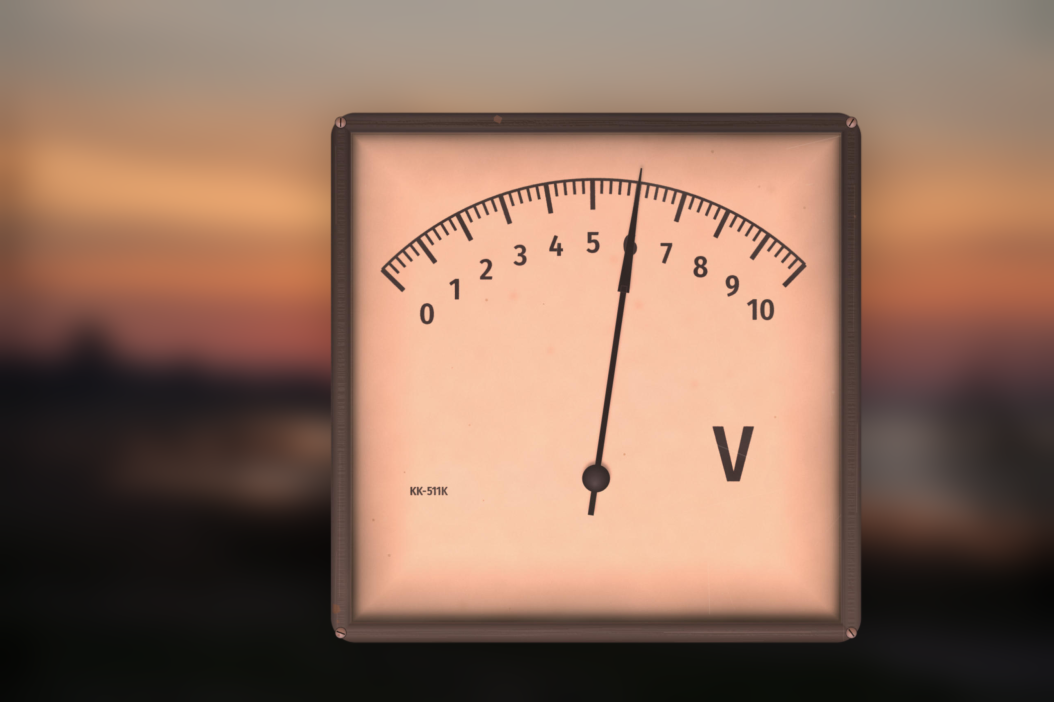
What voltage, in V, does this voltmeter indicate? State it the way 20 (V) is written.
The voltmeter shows 6 (V)
